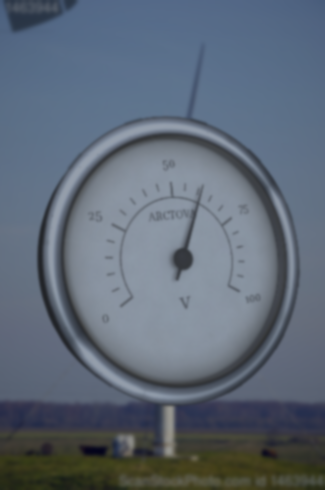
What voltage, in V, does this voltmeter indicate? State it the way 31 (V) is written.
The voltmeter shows 60 (V)
